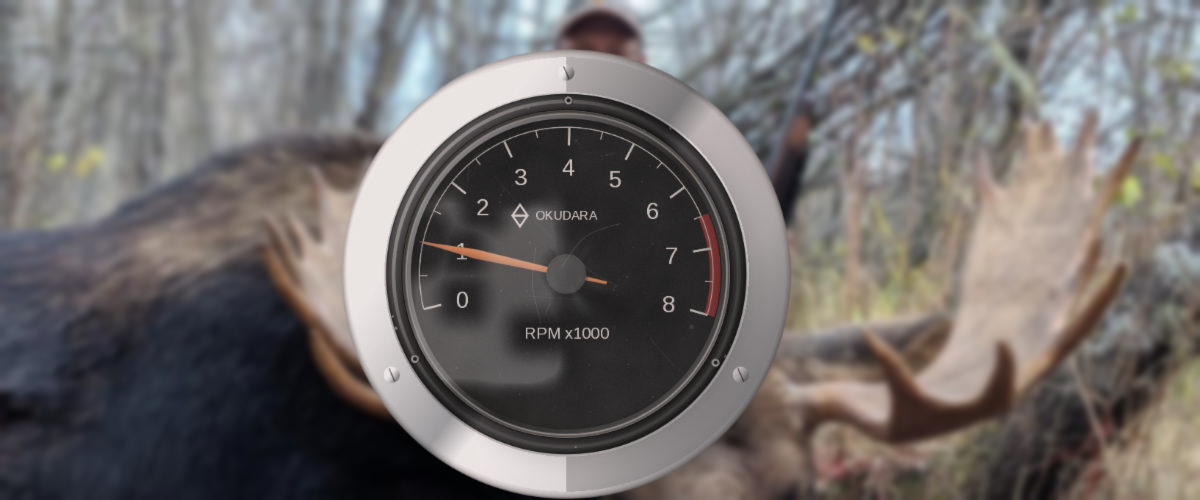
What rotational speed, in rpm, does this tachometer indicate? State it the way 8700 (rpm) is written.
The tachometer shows 1000 (rpm)
